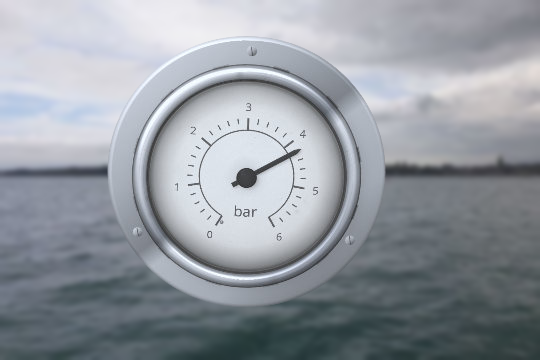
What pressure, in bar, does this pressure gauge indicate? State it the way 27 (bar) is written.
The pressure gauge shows 4.2 (bar)
